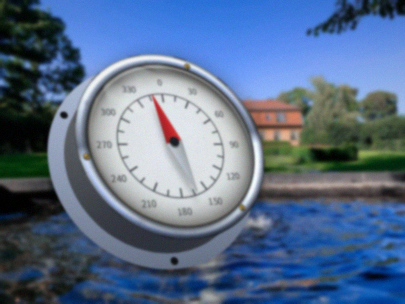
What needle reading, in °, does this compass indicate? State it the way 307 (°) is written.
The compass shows 345 (°)
